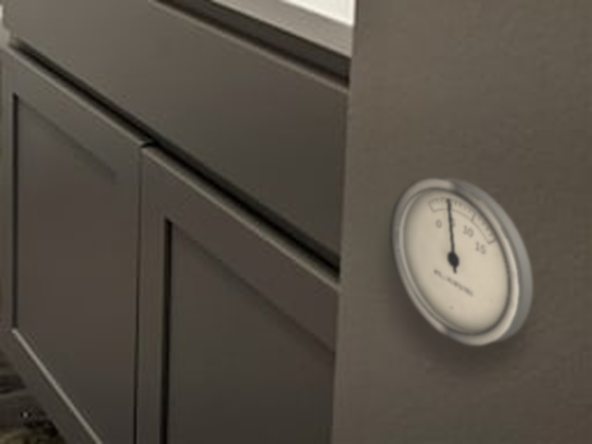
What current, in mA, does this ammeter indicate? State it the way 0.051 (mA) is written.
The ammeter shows 5 (mA)
